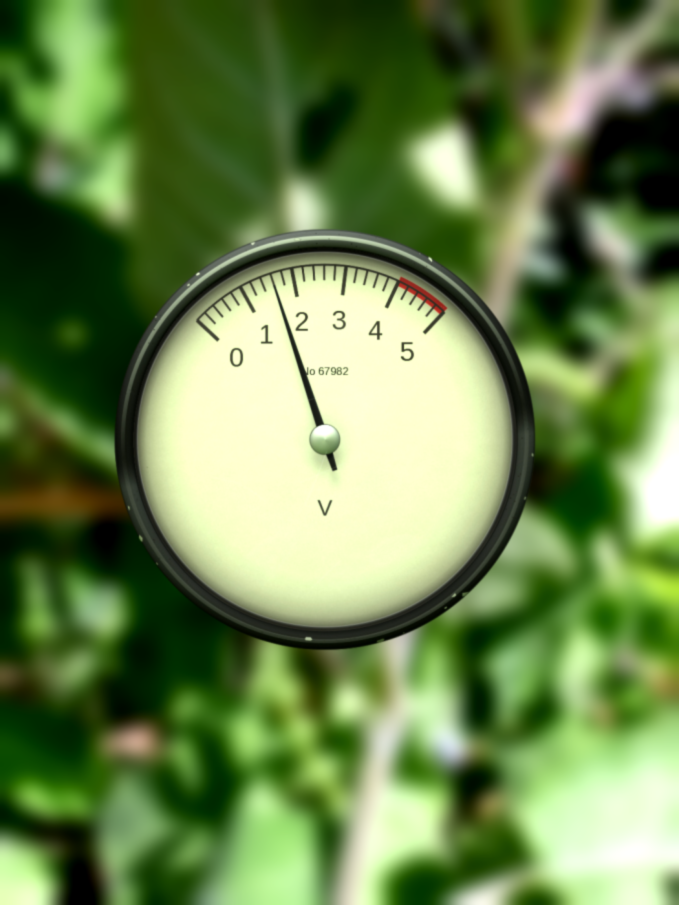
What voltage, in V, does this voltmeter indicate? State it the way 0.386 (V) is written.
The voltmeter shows 1.6 (V)
